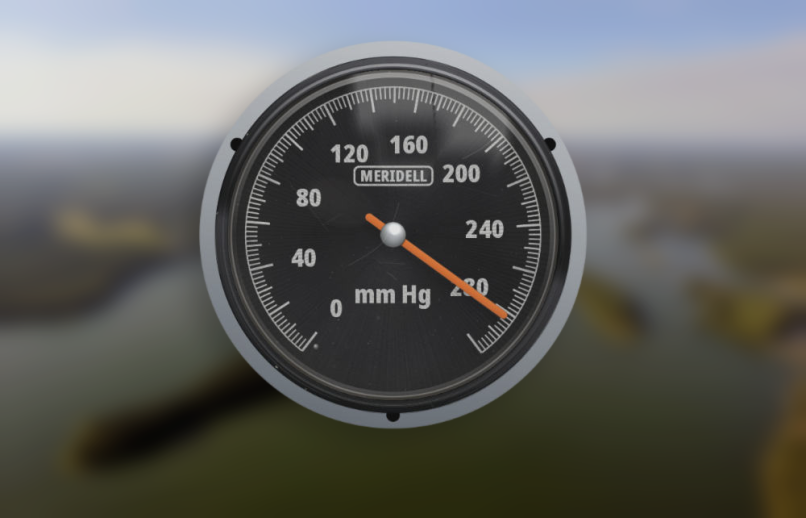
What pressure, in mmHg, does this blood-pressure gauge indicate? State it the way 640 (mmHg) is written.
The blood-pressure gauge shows 282 (mmHg)
